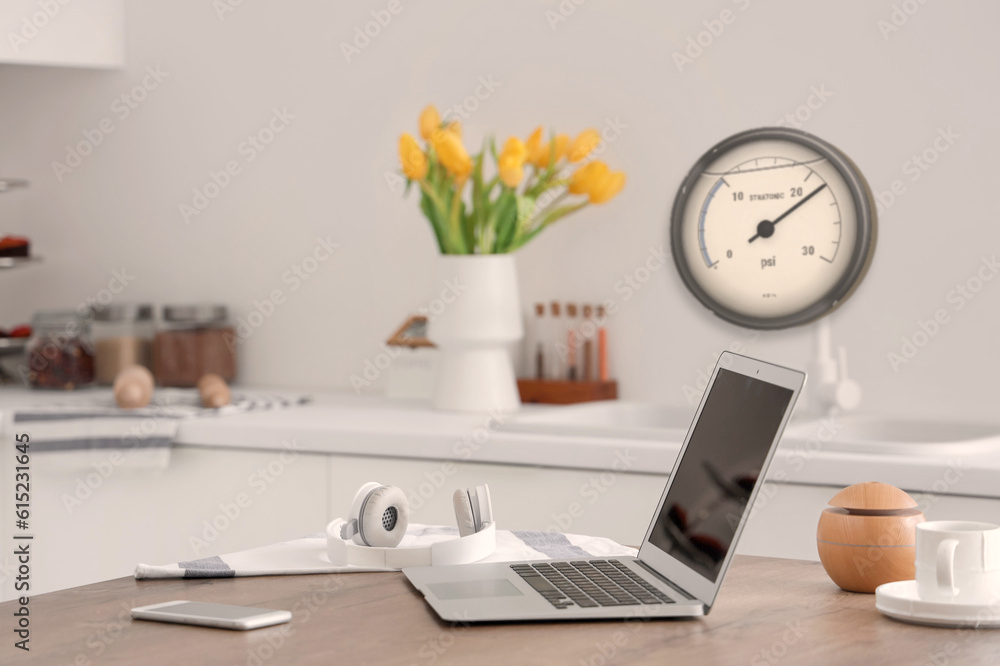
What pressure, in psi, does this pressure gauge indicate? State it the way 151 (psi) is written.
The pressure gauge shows 22 (psi)
